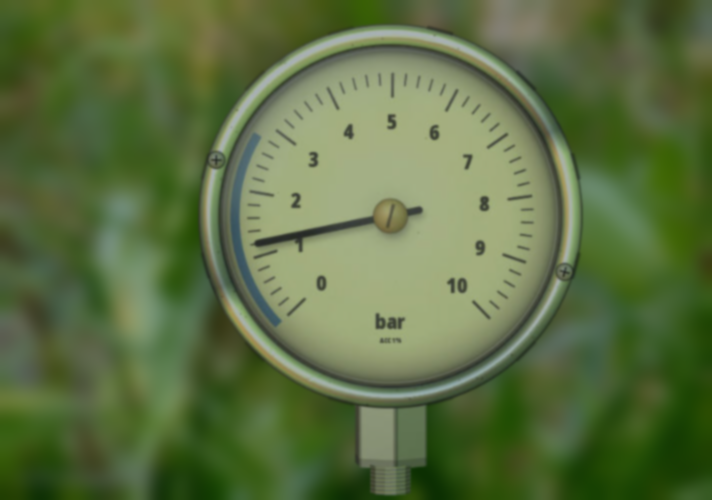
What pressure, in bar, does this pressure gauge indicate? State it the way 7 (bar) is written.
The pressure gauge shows 1.2 (bar)
